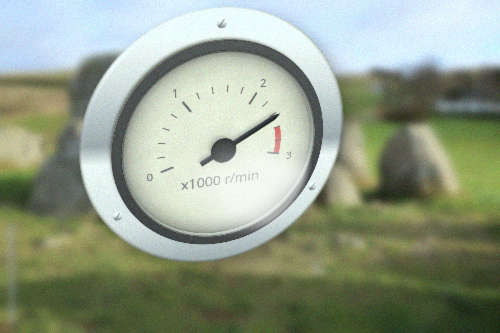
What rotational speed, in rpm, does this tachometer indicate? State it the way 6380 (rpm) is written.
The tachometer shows 2400 (rpm)
